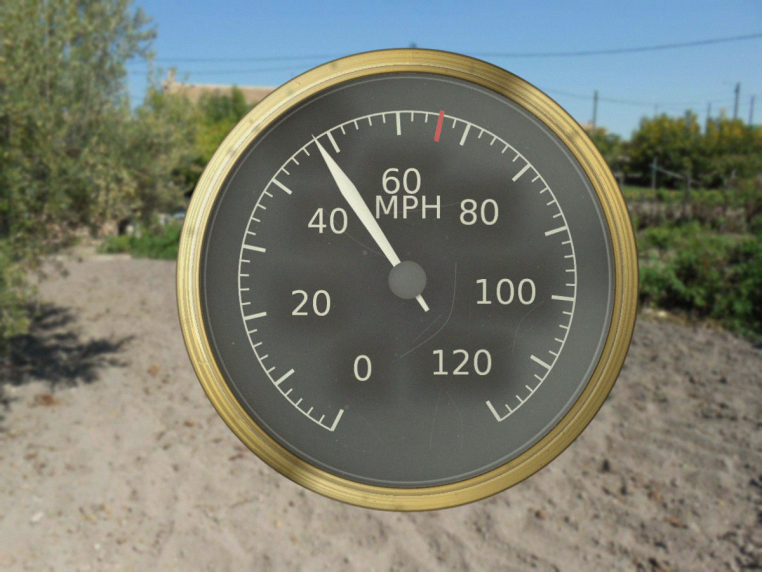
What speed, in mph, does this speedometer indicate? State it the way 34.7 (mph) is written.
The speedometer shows 48 (mph)
